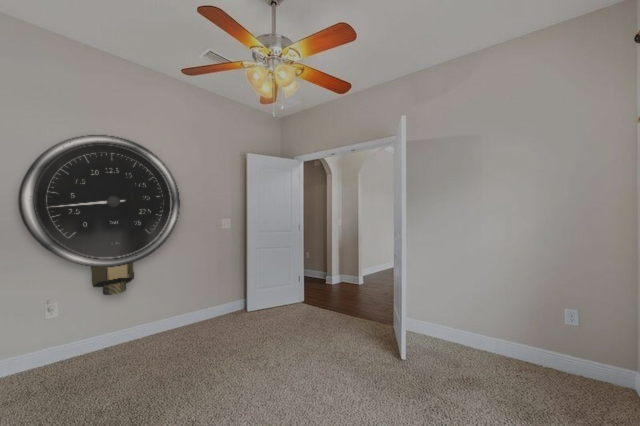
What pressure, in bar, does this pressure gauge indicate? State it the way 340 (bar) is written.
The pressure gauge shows 3.5 (bar)
